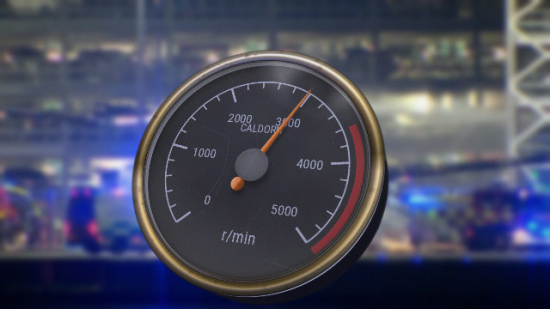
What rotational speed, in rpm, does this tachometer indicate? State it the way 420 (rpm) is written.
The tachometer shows 3000 (rpm)
